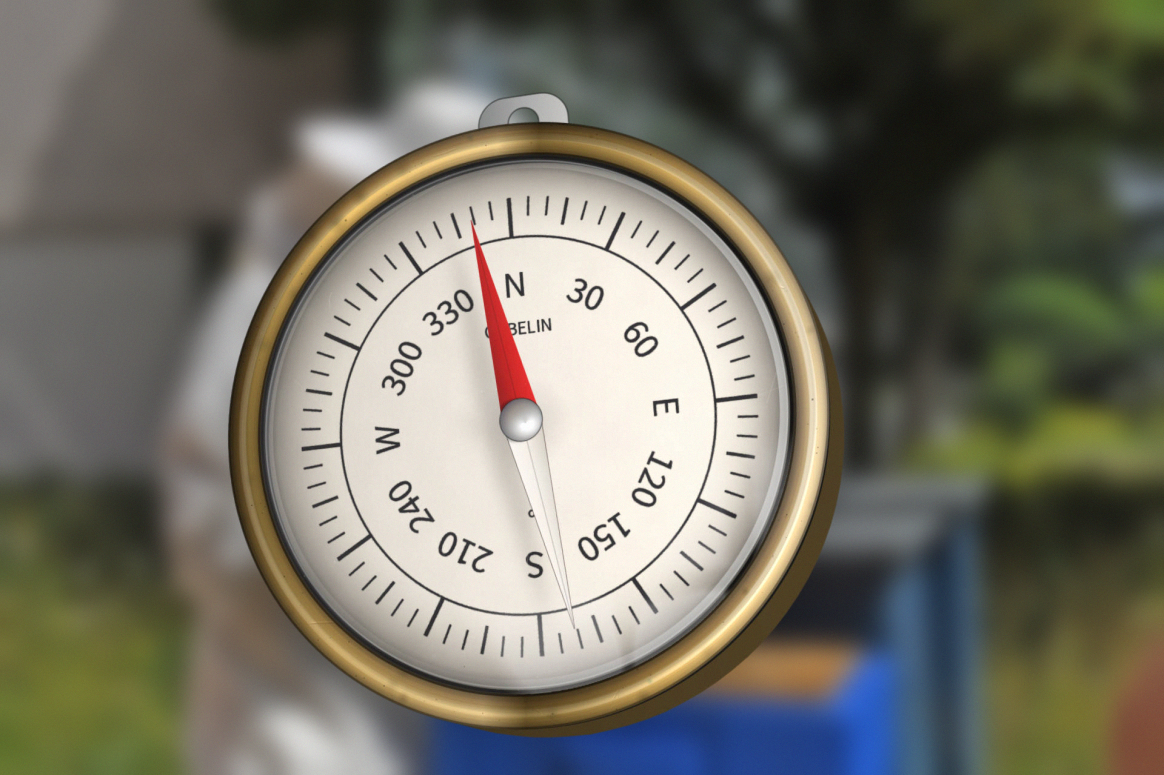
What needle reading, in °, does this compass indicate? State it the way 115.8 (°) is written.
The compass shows 350 (°)
